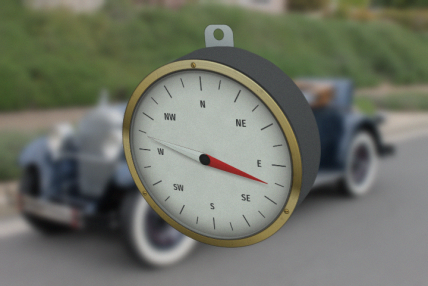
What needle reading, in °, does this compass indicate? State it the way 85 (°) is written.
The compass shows 105 (°)
